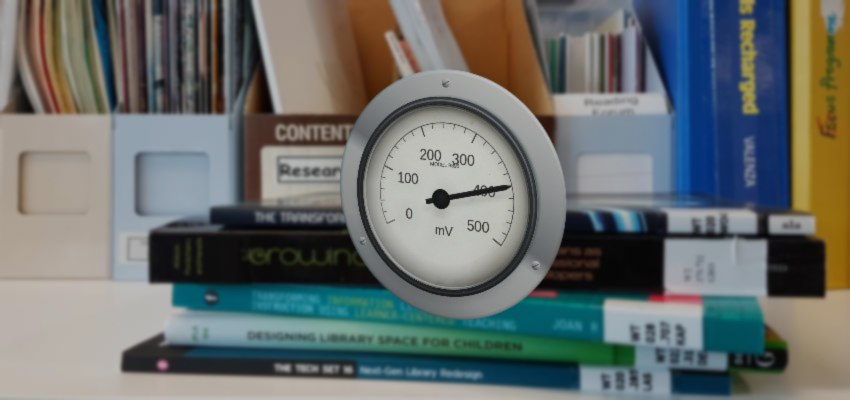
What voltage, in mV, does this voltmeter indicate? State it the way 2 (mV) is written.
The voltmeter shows 400 (mV)
